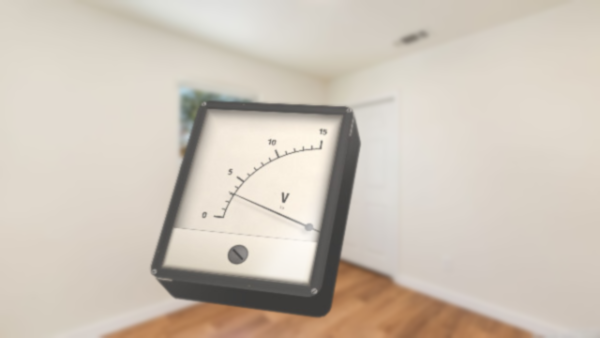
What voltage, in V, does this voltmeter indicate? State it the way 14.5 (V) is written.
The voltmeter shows 3 (V)
